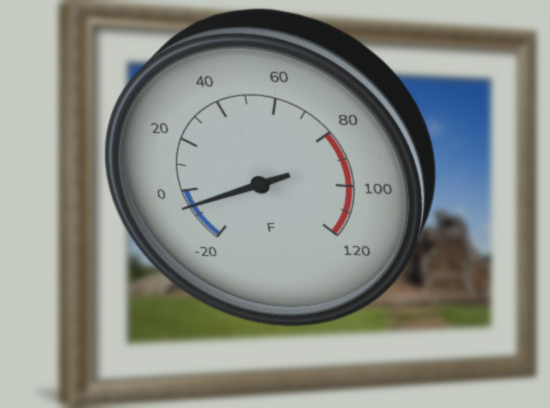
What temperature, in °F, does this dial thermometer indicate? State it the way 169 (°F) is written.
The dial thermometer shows -5 (°F)
